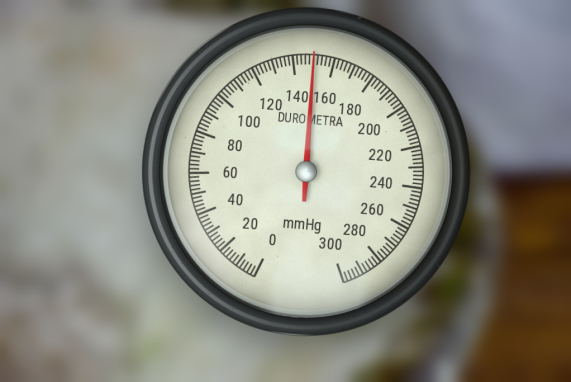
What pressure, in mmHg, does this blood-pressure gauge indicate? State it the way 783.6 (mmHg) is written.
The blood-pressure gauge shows 150 (mmHg)
